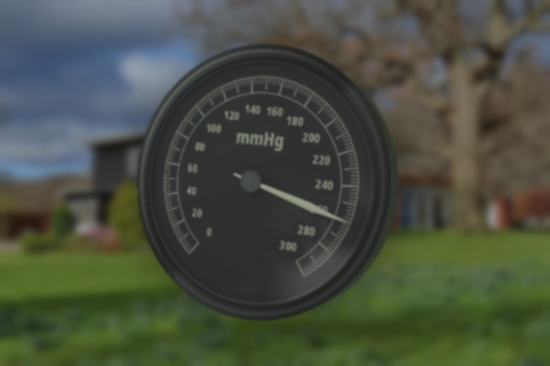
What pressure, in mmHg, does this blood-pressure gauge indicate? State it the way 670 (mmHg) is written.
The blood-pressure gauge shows 260 (mmHg)
